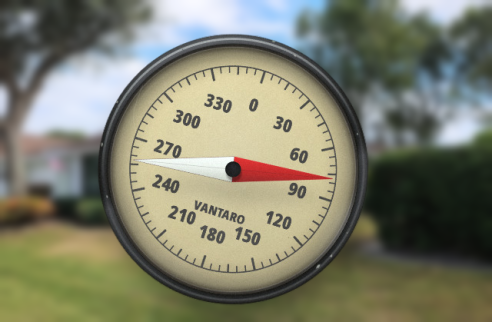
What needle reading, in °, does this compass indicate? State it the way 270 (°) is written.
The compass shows 77.5 (°)
